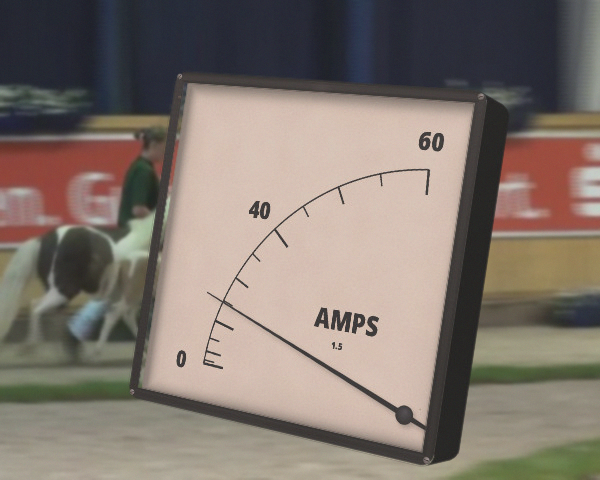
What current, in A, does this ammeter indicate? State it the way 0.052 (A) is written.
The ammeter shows 25 (A)
